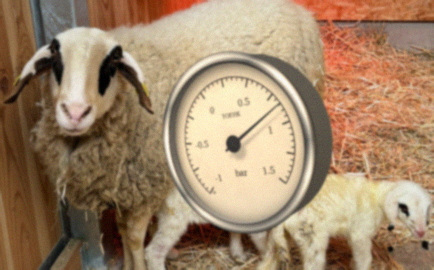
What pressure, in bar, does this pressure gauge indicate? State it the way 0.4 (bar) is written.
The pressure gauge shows 0.85 (bar)
